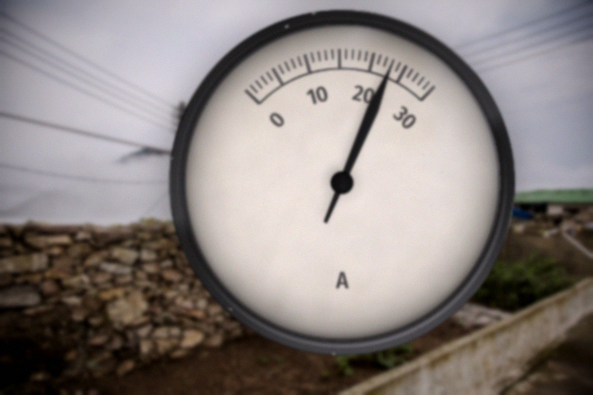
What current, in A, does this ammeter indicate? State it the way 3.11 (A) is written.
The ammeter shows 23 (A)
